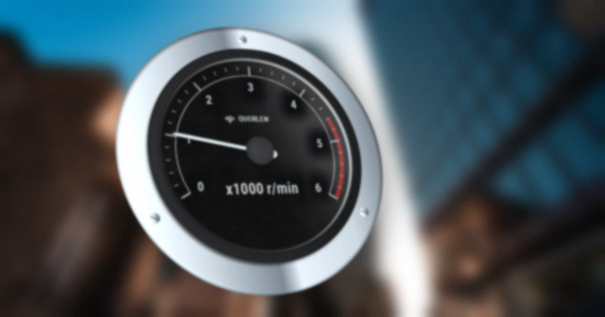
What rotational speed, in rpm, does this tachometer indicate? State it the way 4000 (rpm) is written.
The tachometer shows 1000 (rpm)
